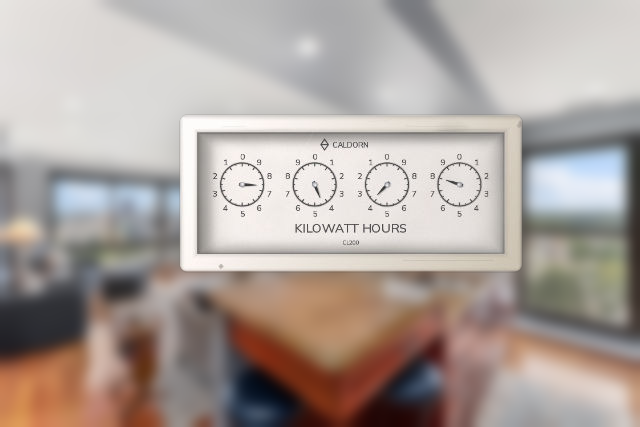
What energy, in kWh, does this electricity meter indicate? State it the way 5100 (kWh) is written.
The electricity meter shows 7438 (kWh)
